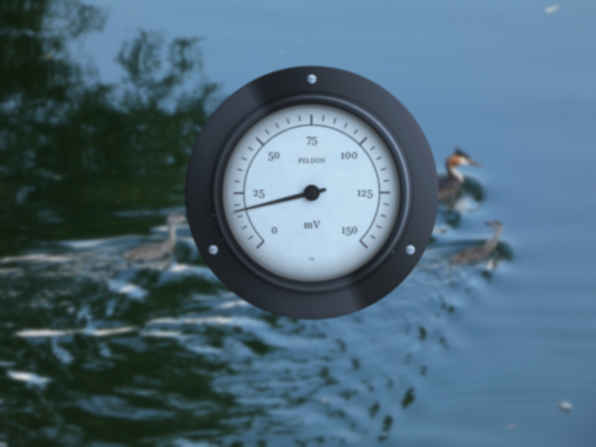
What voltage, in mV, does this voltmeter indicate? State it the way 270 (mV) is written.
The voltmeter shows 17.5 (mV)
